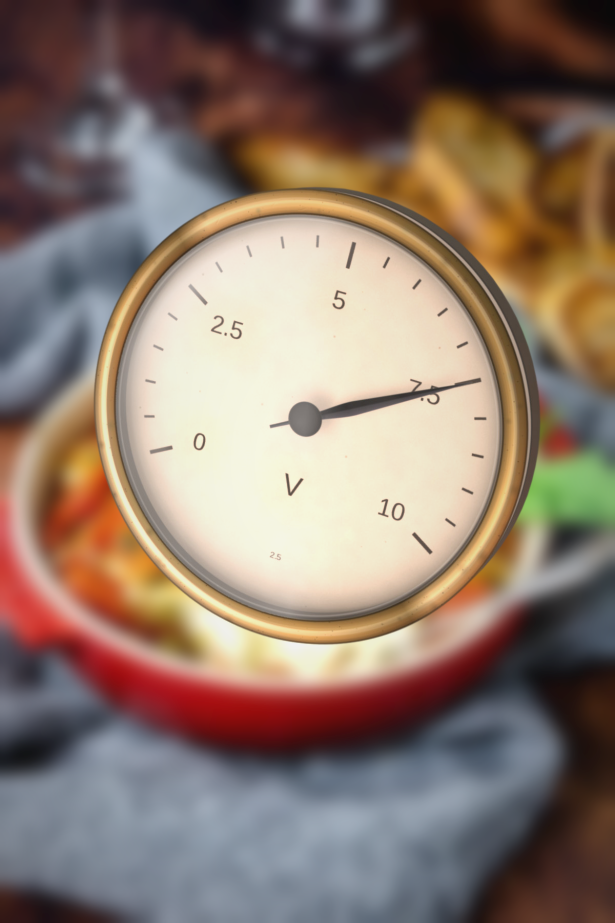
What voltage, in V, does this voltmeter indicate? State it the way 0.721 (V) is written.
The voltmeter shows 7.5 (V)
